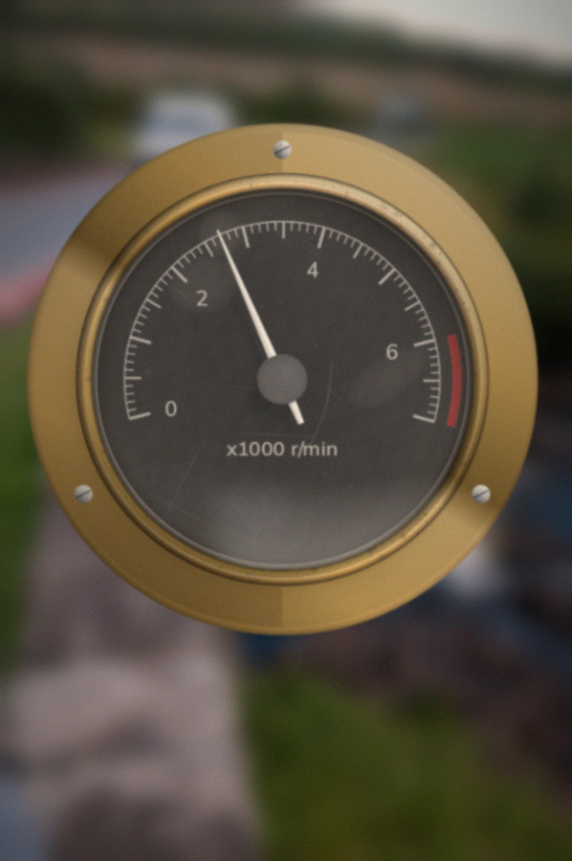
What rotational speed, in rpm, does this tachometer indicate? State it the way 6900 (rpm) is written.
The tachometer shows 2700 (rpm)
